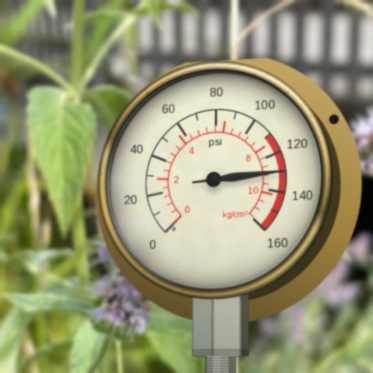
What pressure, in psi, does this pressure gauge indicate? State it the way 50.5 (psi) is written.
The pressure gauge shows 130 (psi)
